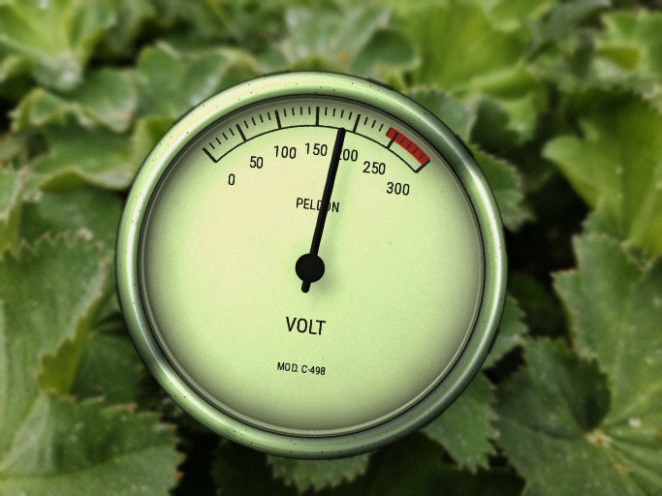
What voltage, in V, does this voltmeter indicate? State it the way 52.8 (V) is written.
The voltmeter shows 185 (V)
